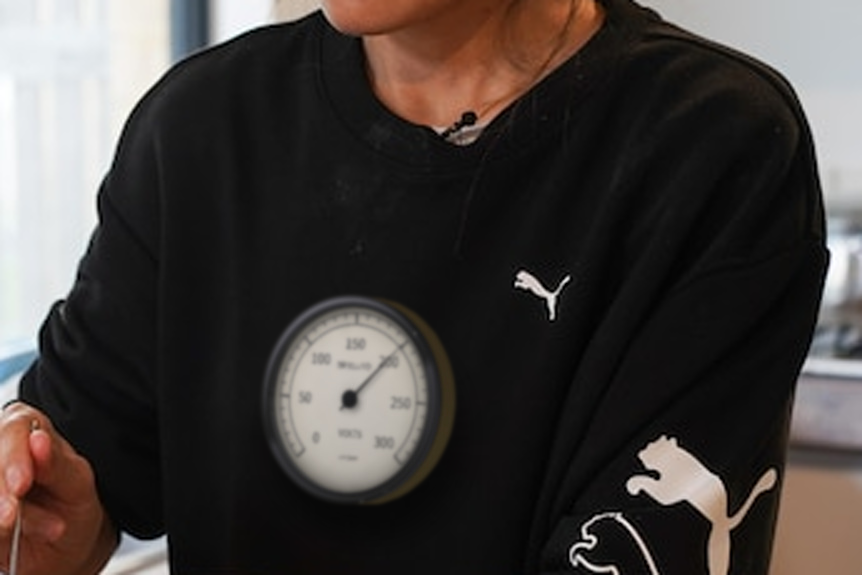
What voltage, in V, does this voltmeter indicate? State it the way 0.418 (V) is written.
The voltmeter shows 200 (V)
